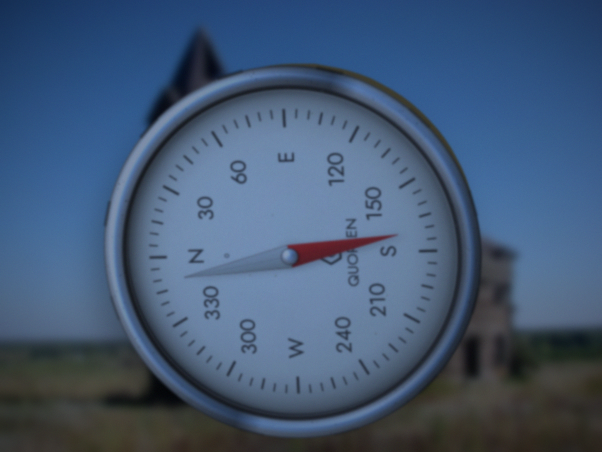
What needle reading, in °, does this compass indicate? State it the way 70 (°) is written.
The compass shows 170 (°)
